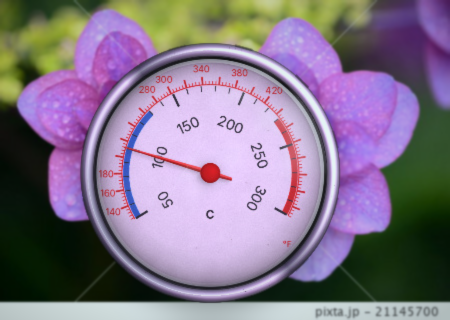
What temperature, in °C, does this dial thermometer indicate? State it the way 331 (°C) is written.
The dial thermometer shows 100 (°C)
